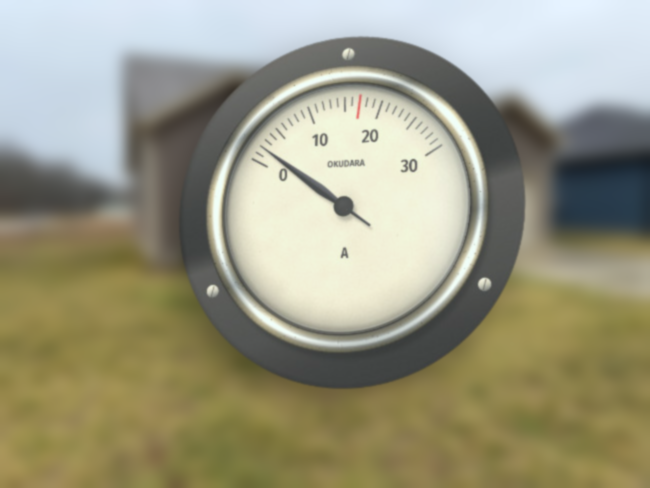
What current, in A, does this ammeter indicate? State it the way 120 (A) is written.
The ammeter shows 2 (A)
